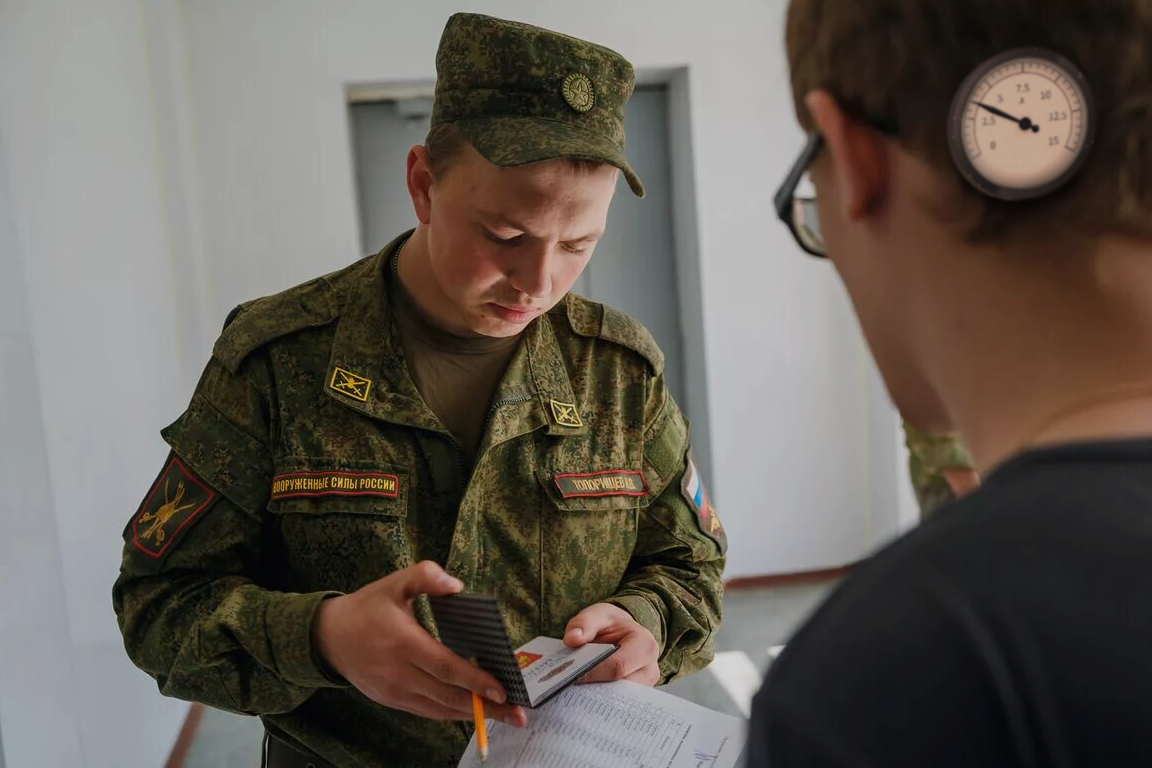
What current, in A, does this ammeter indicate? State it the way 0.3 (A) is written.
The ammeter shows 3.5 (A)
